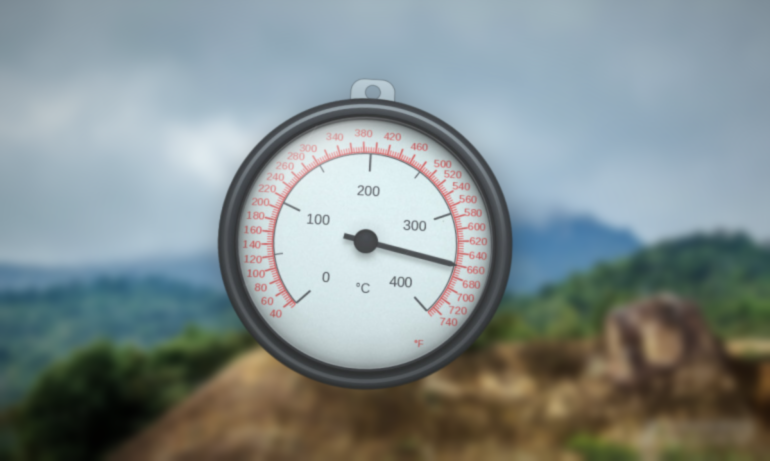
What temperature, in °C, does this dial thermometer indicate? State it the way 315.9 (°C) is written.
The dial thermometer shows 350 (°C)
